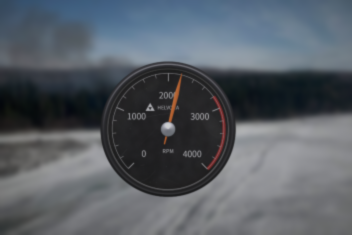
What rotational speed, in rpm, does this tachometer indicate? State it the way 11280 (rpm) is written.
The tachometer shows 2200 (rpm)
